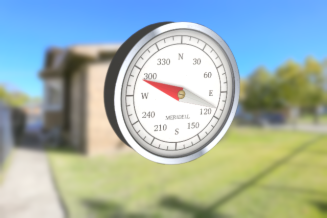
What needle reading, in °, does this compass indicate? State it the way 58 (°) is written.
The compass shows 290 (°)
